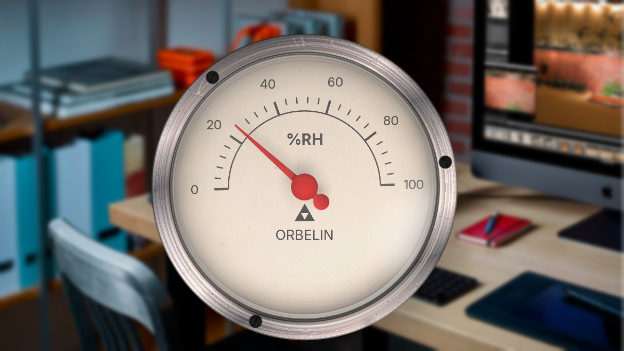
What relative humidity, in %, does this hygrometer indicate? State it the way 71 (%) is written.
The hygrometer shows 24 (%)
